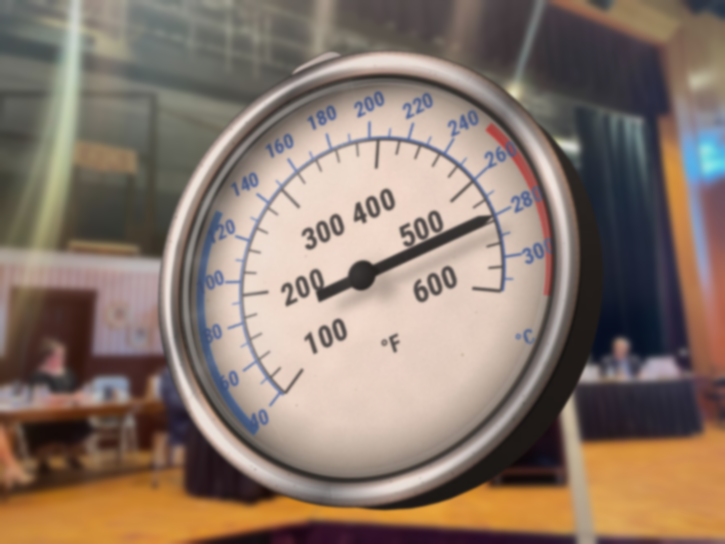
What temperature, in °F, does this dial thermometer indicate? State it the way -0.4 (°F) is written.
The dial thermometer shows 540 (°F)
